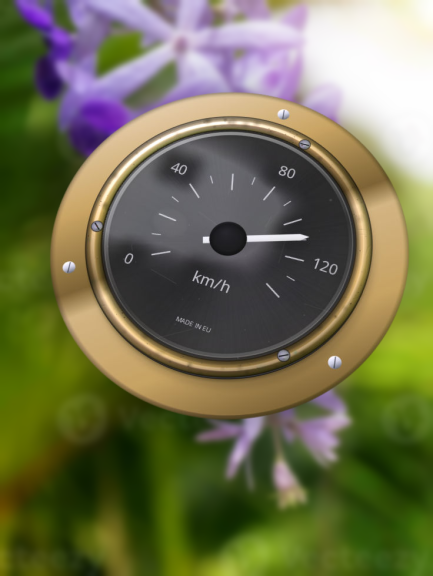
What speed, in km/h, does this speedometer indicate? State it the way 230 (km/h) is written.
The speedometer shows 110 (km/h)
